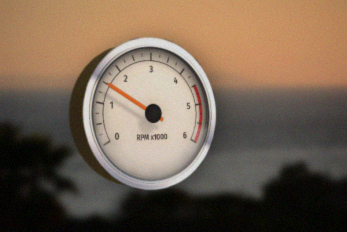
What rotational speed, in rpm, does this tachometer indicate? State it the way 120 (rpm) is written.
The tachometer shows 1500 (rpm)
